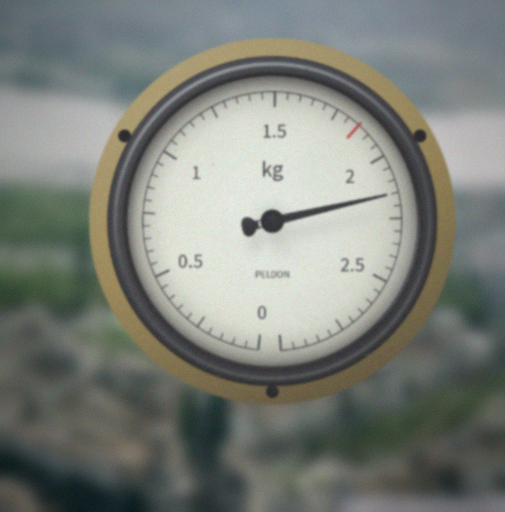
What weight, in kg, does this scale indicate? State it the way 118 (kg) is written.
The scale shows 2.15 (kg)
